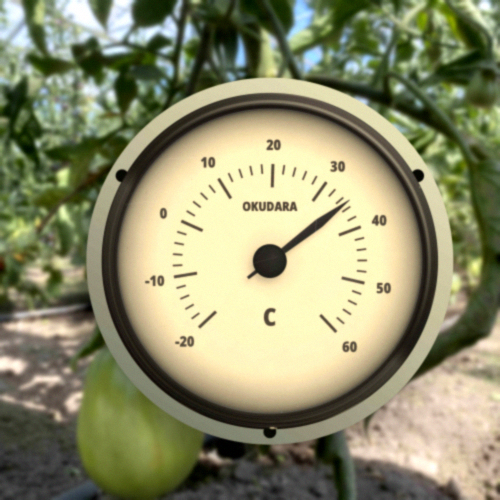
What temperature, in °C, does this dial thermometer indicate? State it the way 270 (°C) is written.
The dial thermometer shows 35 (°C)
